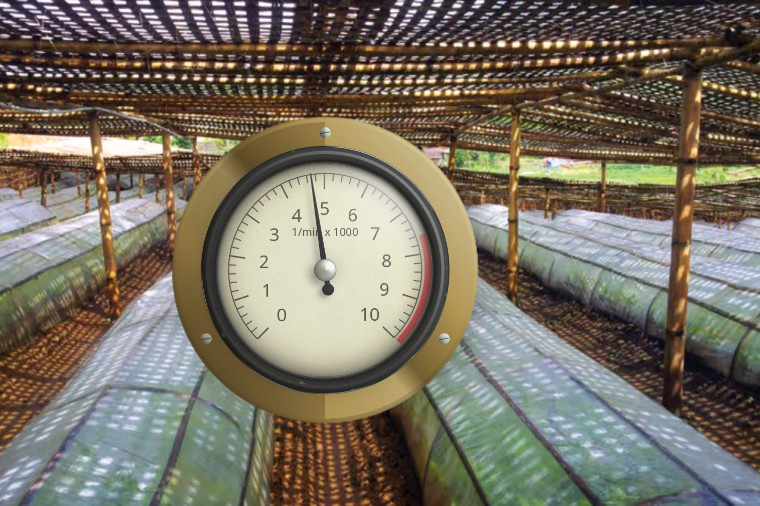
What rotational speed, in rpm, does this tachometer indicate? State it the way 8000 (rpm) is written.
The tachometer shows 4700 (rpm)
